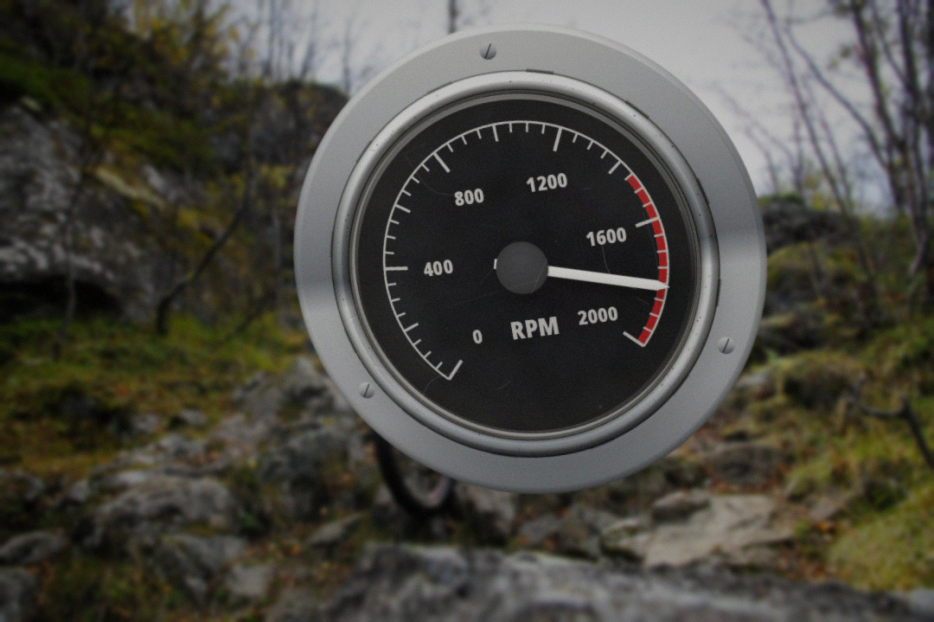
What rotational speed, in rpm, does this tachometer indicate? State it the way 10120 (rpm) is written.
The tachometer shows 1800 (rpm)
